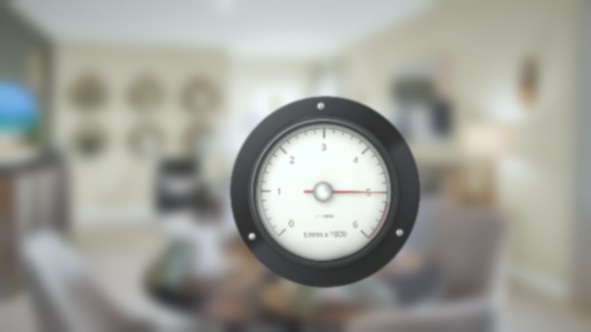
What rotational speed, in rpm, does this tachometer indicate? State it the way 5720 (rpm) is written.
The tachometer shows 5000 (rpm)
